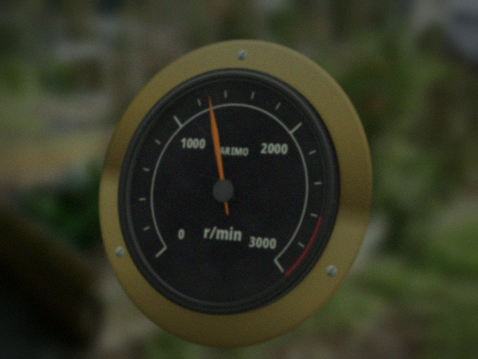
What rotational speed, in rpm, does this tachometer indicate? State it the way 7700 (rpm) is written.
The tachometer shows 1300 (rpm)
